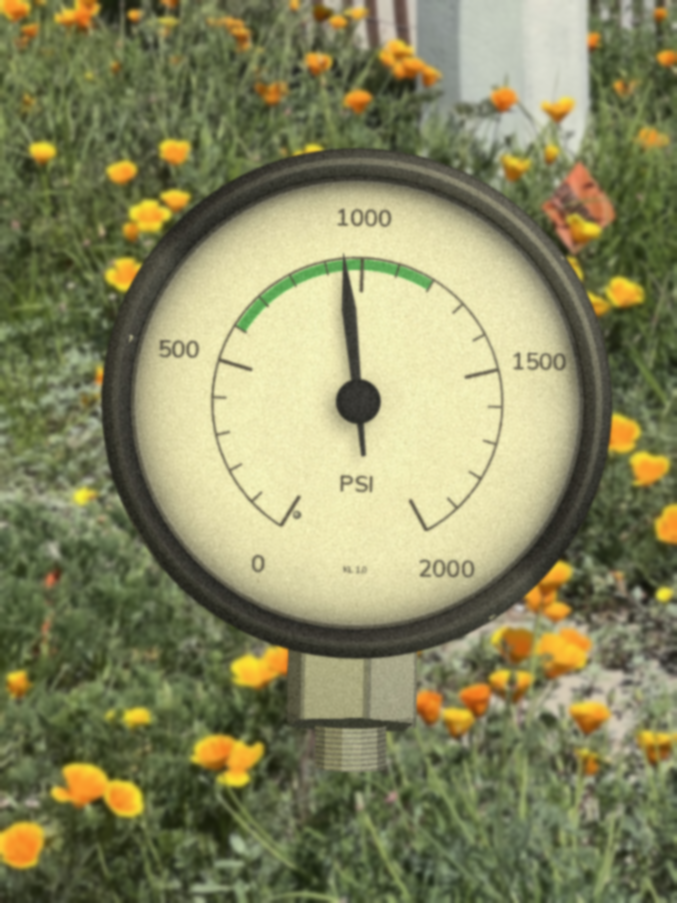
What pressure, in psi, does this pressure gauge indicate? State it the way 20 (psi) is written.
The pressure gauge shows 950 (psi)
